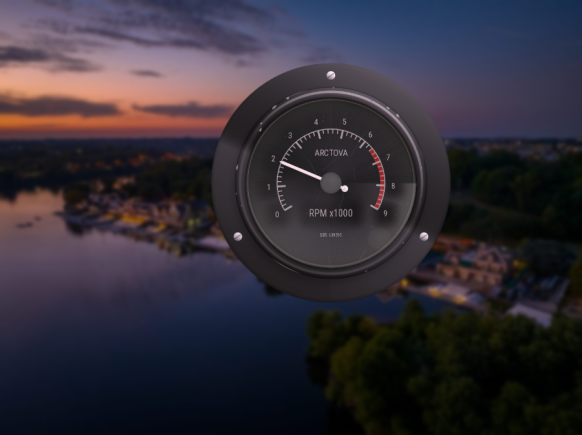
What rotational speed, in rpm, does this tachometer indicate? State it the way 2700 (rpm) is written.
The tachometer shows 2000 (rpm)
